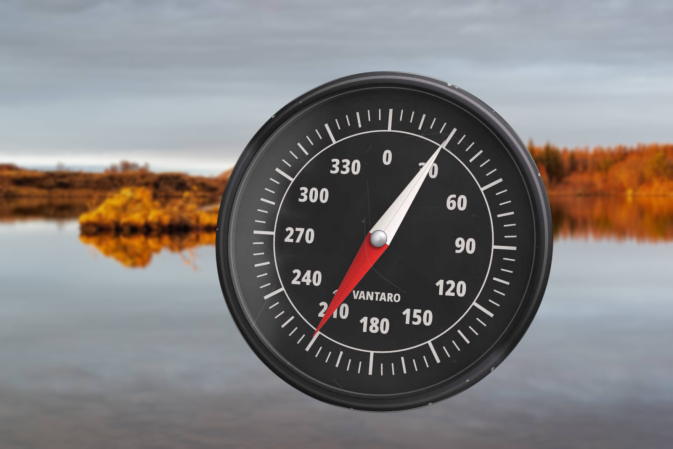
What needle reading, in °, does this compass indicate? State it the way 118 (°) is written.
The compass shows 210 (°)
